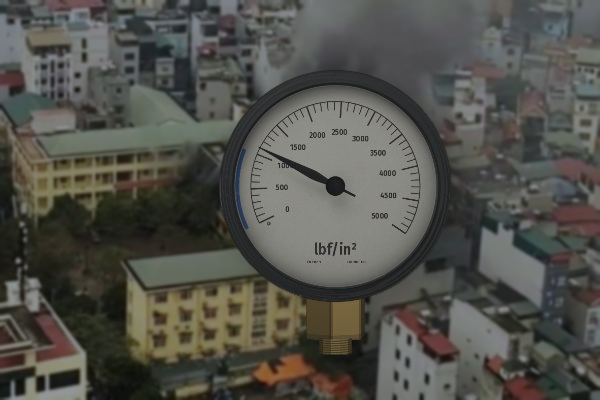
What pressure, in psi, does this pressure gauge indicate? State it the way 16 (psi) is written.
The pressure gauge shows 1100 (psi)
